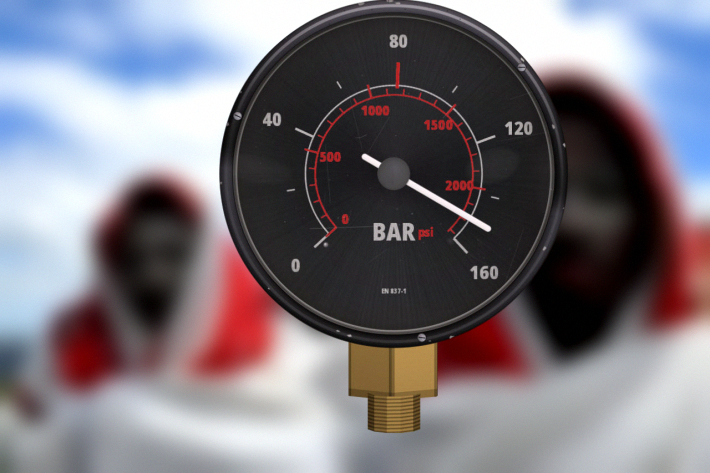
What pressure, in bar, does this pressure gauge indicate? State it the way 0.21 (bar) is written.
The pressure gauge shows 150 (bar)
